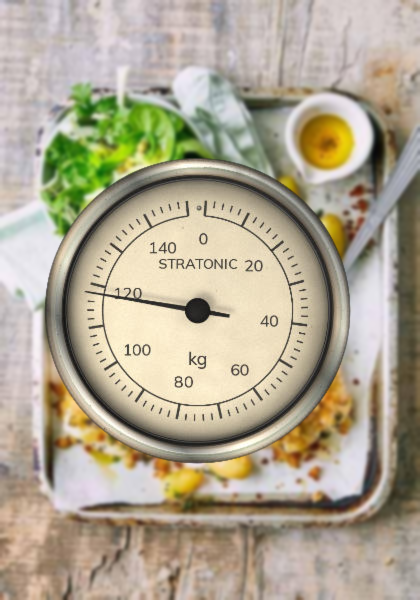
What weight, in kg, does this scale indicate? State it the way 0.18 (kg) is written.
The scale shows 118 (kg)
